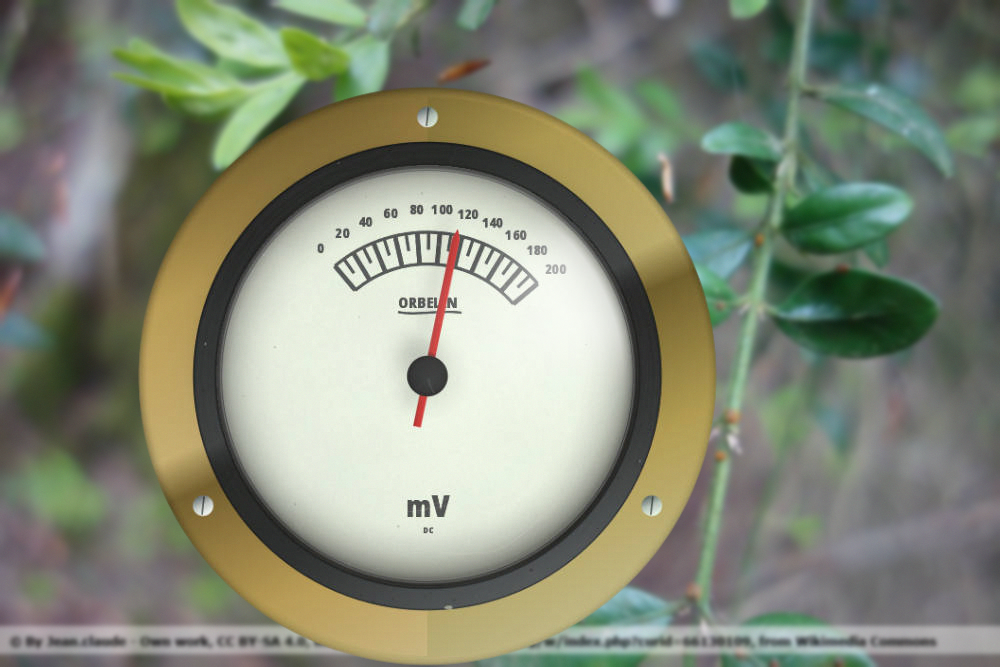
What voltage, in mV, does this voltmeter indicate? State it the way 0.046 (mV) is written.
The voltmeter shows 115 (mV)
